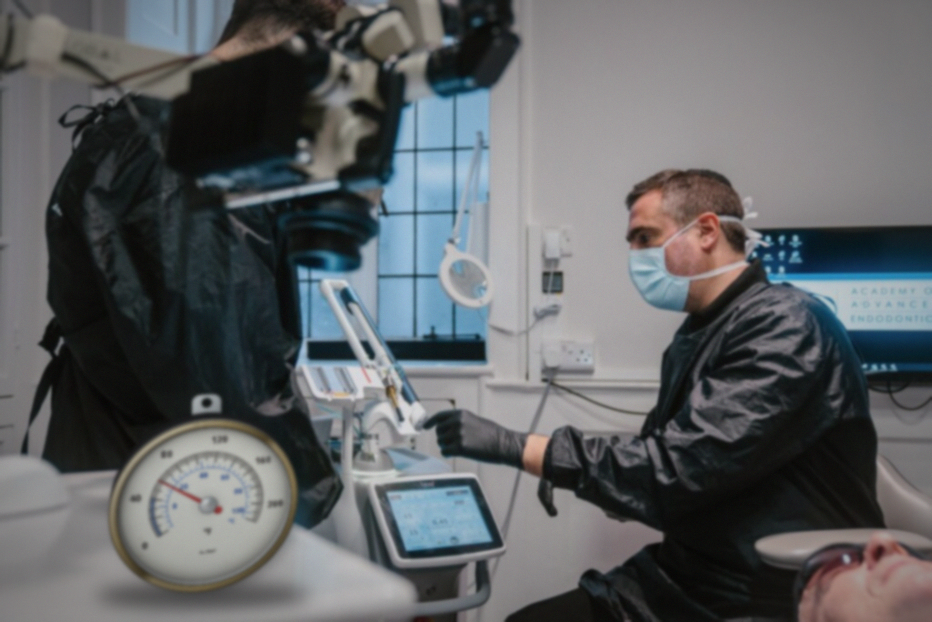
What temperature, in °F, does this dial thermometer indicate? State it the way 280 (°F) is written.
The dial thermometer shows 60 (°F)
